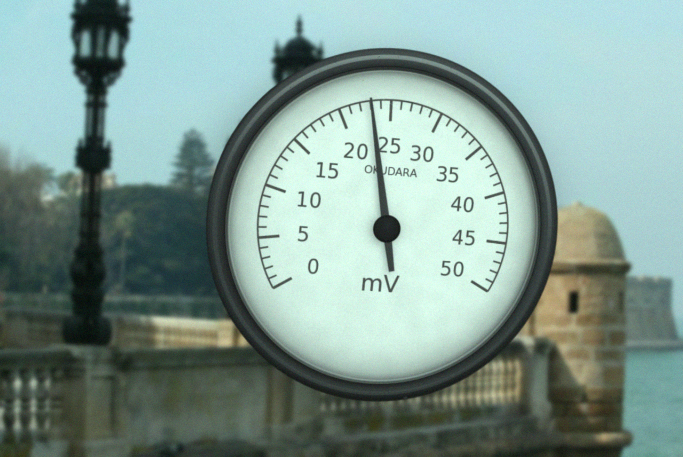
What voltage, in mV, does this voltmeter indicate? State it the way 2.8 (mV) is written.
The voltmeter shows 23 (mV)
